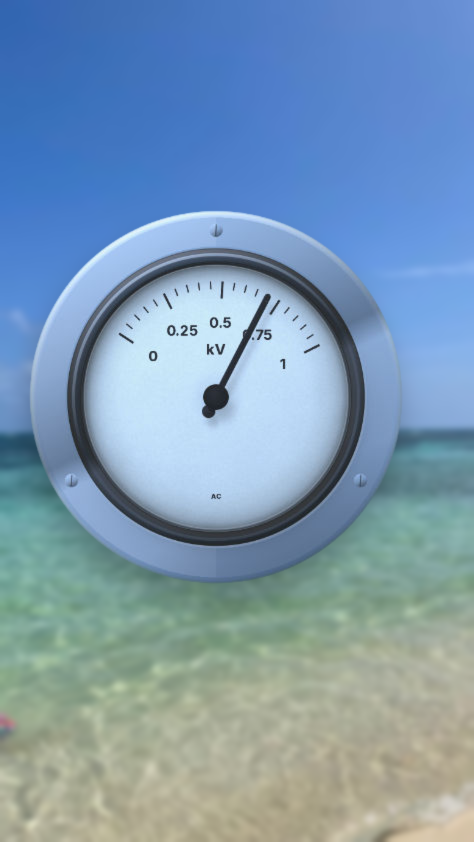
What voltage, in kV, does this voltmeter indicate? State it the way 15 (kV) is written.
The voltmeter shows 0.7 (kV)
